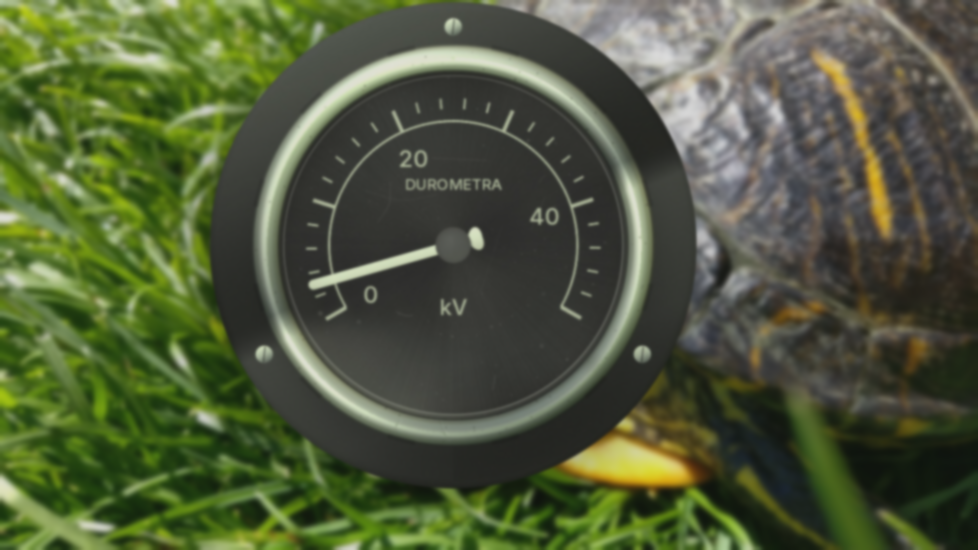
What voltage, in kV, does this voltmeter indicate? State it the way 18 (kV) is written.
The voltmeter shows 3 (kV)
